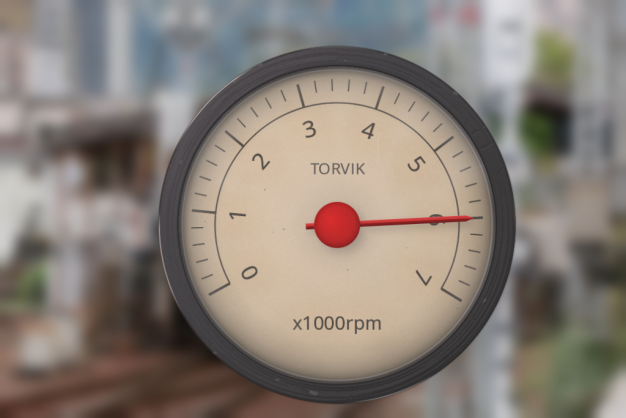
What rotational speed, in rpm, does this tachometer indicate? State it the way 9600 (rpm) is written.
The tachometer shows 6000 (rpm)
